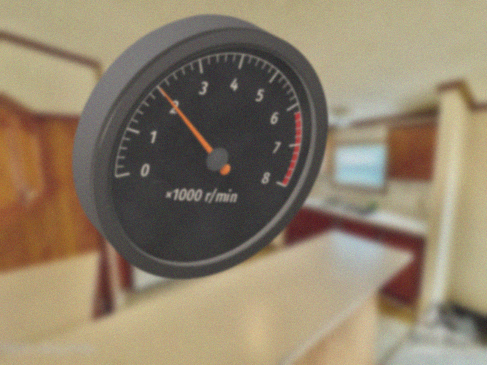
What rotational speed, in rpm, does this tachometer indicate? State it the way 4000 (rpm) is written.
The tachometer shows 2000 (rpm)
